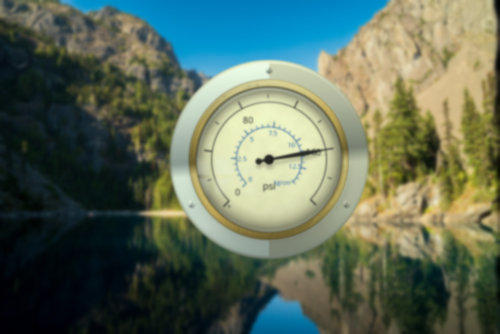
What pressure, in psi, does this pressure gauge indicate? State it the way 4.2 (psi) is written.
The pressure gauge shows 160 (psi)
